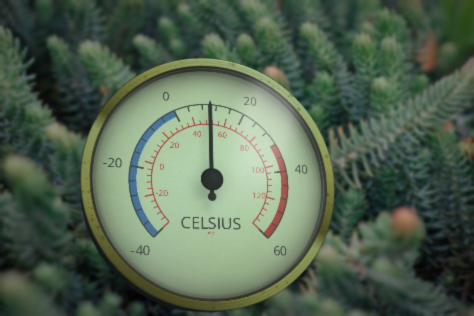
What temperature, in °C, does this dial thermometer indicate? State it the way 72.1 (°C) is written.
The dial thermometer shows 10 (°C)
